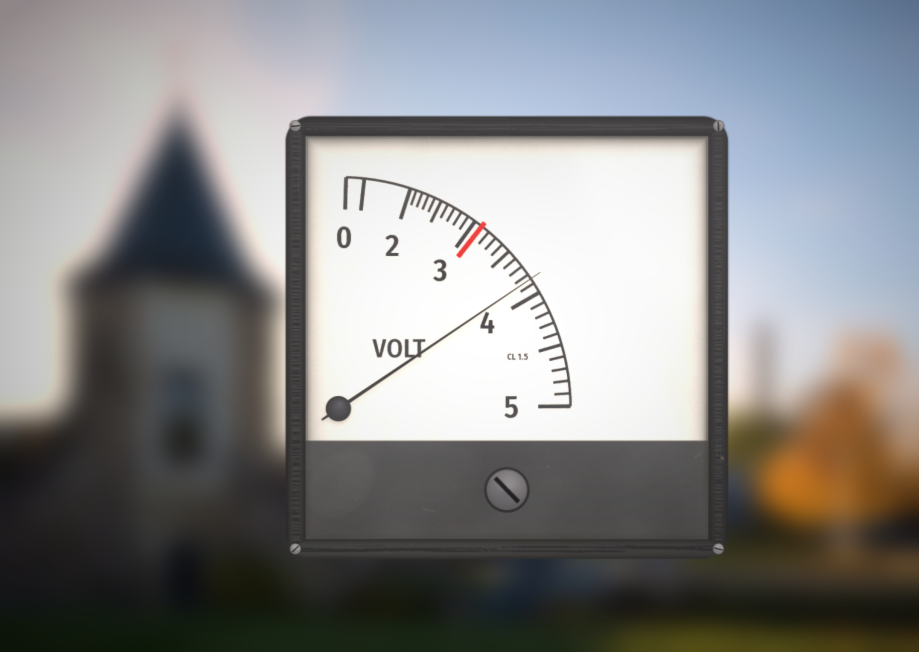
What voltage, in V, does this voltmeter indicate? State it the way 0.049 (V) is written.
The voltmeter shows 3.85 (V)
